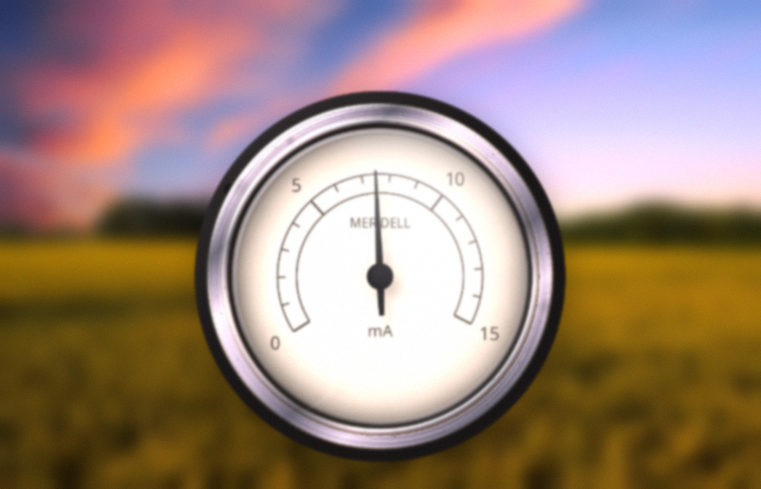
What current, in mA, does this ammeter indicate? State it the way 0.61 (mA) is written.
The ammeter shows 7.5 (mA)
